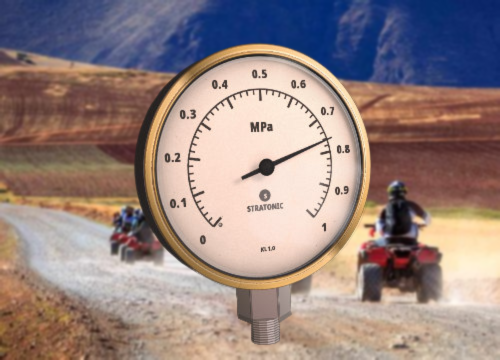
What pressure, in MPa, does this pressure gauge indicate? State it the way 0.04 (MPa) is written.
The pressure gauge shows 0.76 (MPa)
